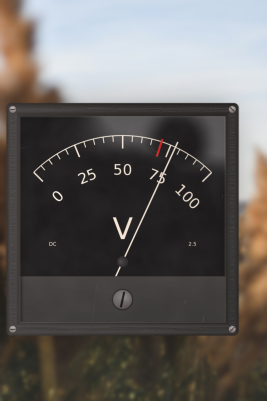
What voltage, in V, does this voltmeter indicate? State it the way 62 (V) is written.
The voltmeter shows 77.5 (V)
